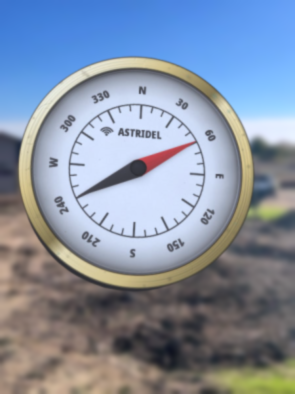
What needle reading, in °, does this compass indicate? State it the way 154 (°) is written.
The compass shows 60 (°)
